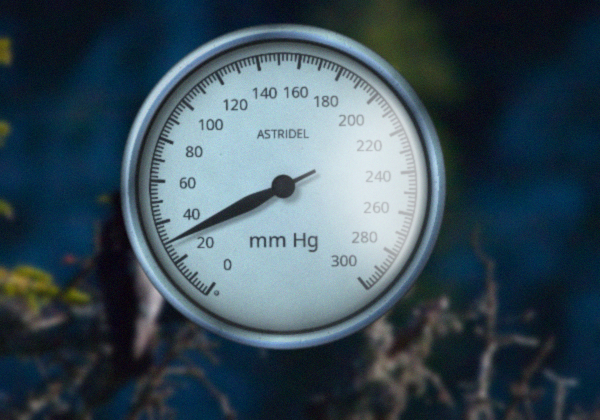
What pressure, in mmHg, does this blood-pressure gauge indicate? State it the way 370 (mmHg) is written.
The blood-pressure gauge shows 30 (mmHg)
